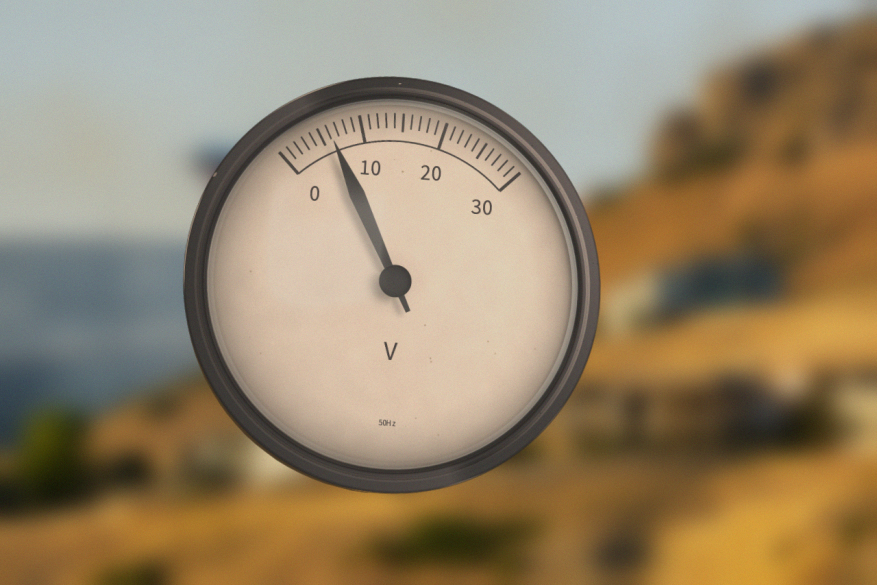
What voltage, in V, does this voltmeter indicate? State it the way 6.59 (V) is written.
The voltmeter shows 6 (V)
